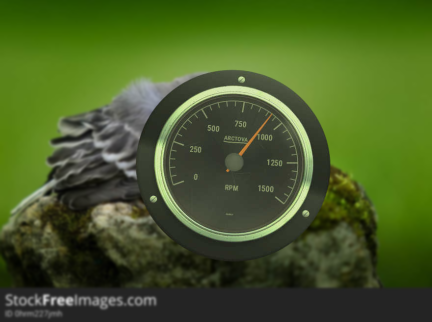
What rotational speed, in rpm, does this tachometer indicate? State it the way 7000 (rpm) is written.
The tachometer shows 925 (rpm)
